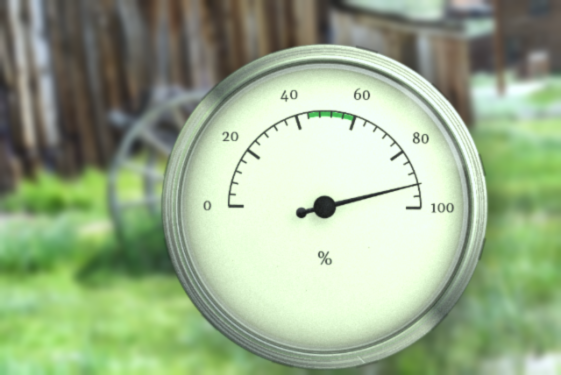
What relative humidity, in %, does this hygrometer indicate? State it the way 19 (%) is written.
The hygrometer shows 92 (%)
